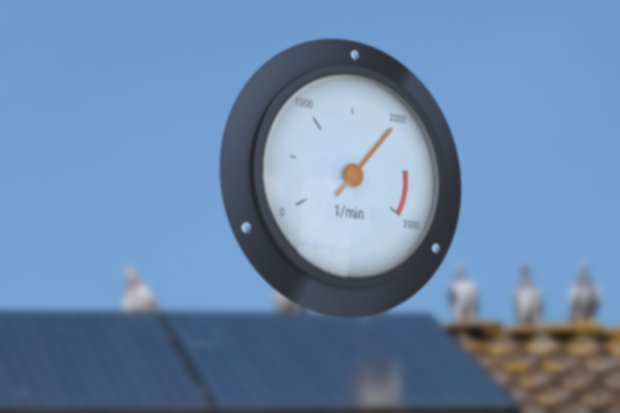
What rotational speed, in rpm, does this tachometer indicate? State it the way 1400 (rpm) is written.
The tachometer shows 2000 (rpm)
